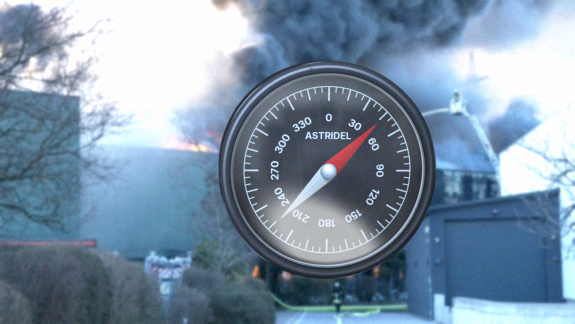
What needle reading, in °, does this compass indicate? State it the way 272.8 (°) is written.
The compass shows 45 (°)
